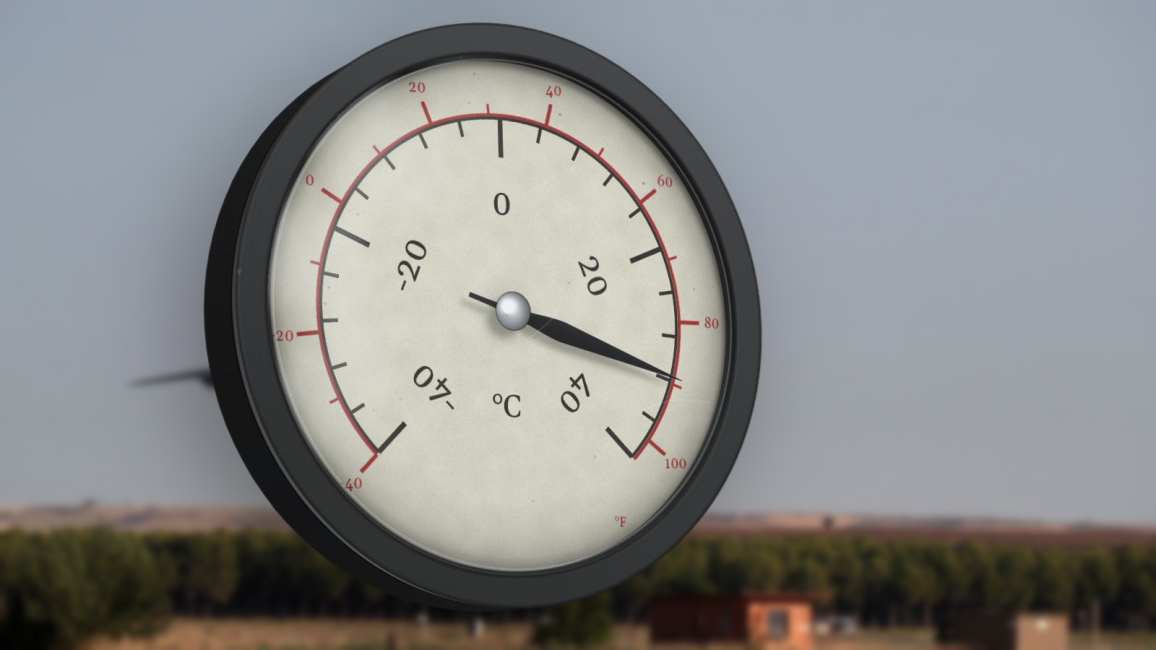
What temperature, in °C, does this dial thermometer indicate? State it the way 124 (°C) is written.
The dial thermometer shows 32 (°C)
